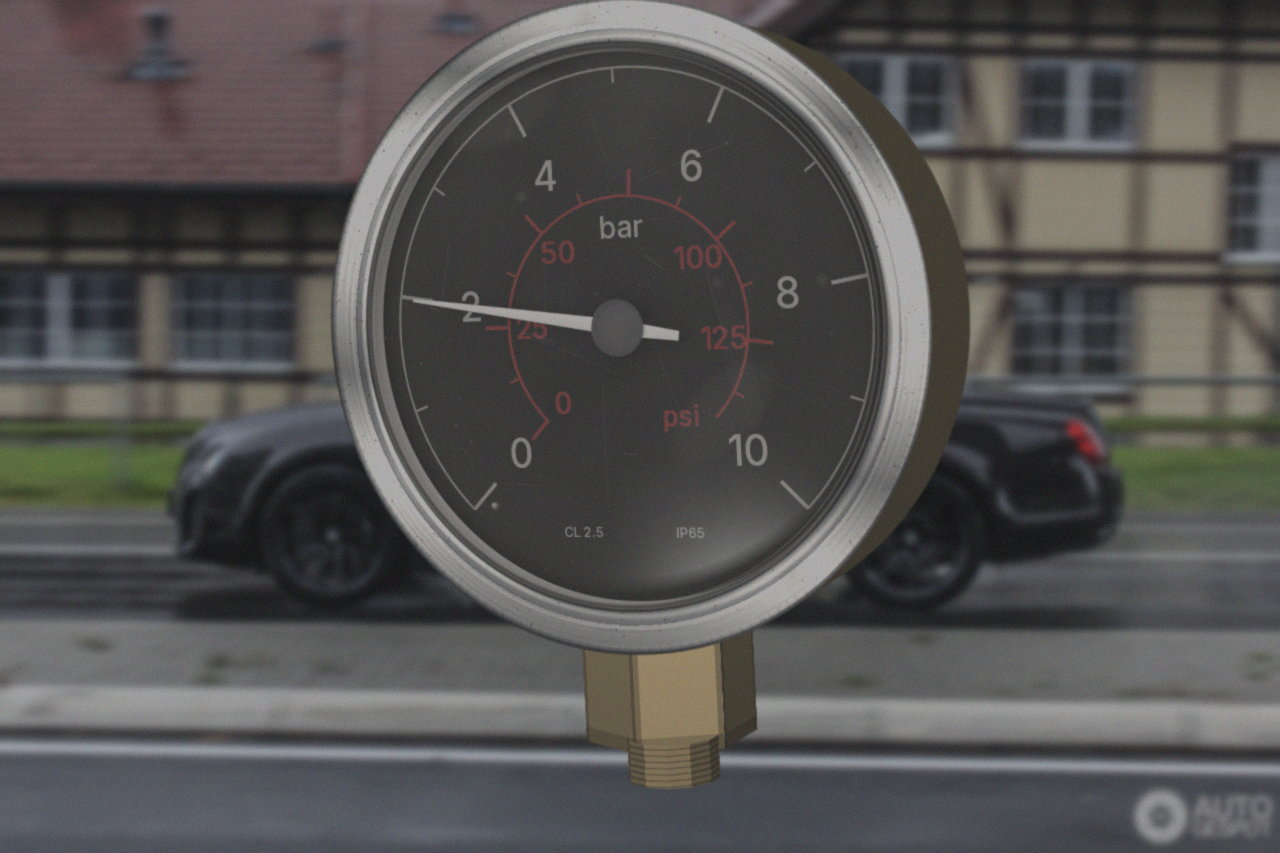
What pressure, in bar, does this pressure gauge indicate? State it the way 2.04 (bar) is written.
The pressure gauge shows 2 (bar)
